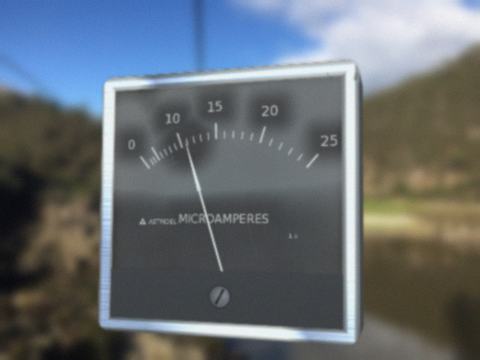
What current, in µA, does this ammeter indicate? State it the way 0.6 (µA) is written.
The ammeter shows 11 (µA)
